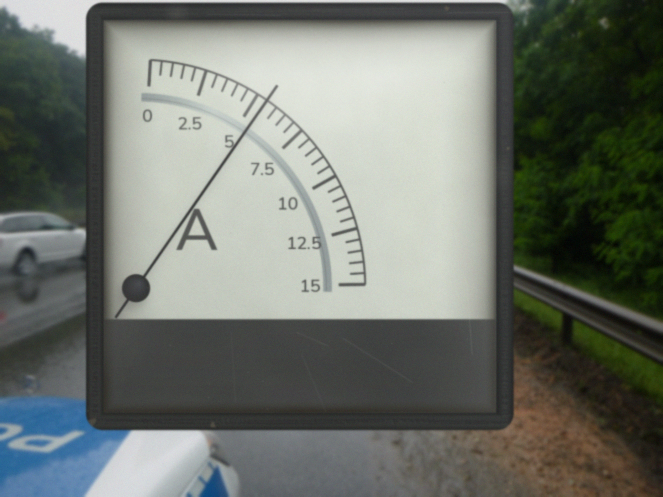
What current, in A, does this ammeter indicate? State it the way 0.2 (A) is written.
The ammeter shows 5.5 (A)
